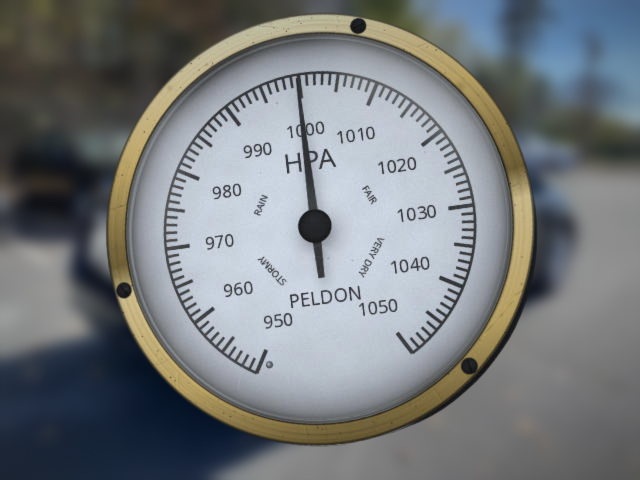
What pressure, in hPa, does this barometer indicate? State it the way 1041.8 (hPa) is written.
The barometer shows 1000 (hPa)
